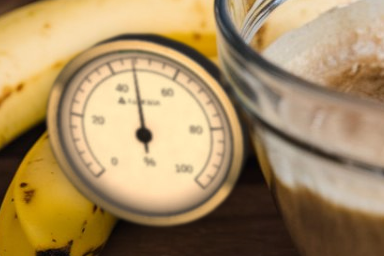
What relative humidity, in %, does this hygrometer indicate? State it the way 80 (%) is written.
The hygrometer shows 48 (%)
